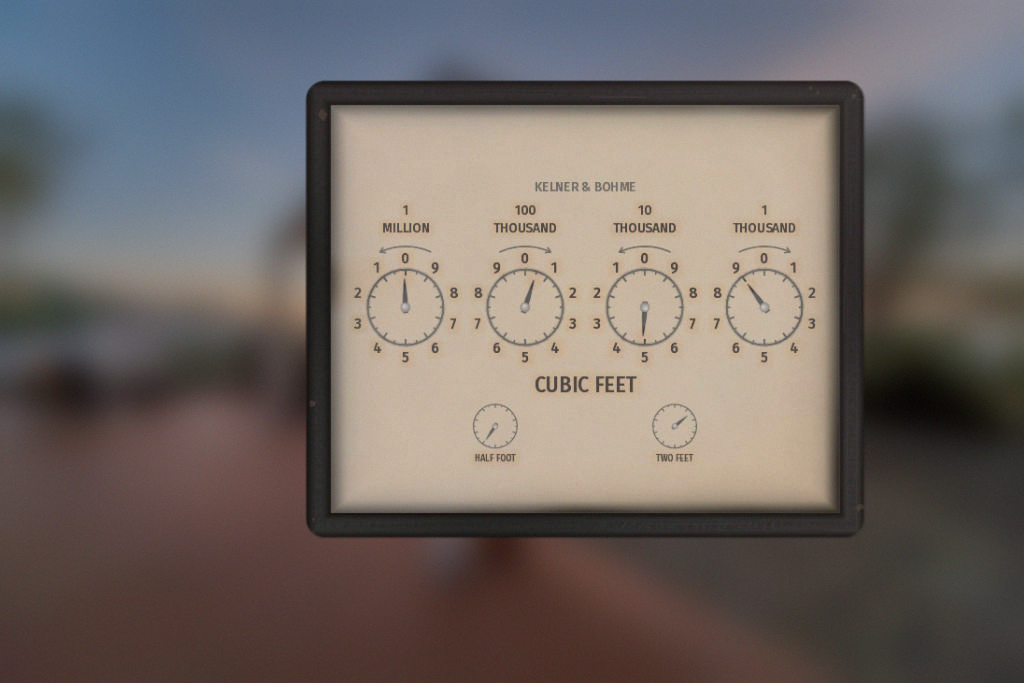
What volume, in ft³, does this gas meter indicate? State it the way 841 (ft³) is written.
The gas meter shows 4900 (ft³)
